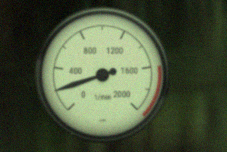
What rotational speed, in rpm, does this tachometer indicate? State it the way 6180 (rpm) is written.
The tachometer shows 200 (rpm)
